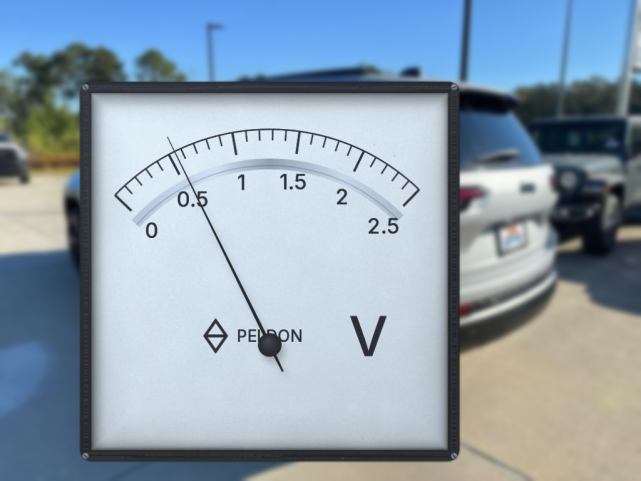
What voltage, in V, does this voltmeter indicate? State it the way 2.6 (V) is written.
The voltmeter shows 0.55 (V)
